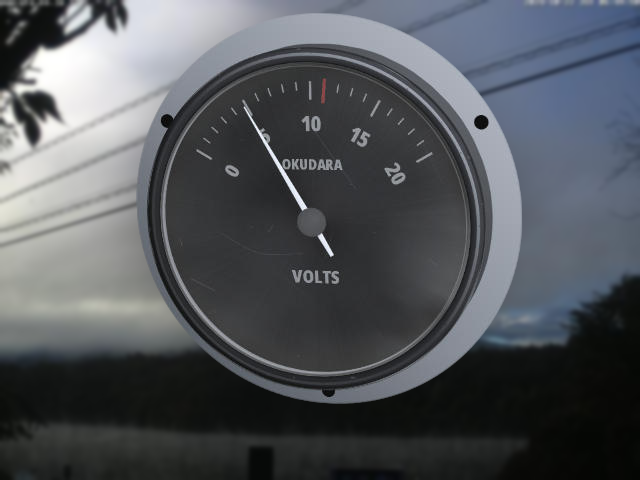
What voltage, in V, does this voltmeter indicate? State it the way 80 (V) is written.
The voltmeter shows 5 (V)
